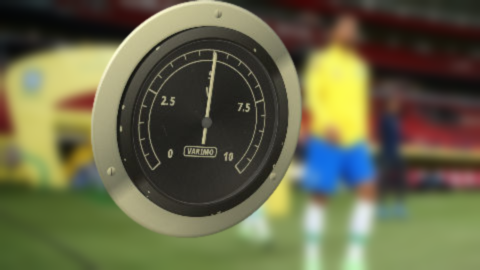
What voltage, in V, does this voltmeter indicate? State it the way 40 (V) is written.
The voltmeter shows 5 (V)
